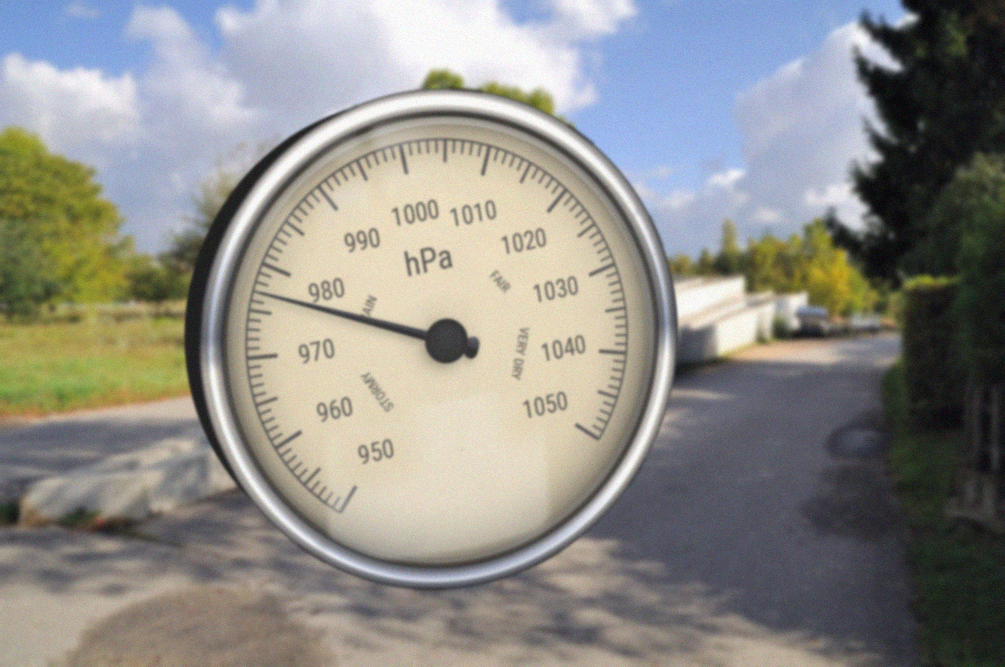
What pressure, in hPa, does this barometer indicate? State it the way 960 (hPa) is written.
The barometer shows 977 (hPa)
